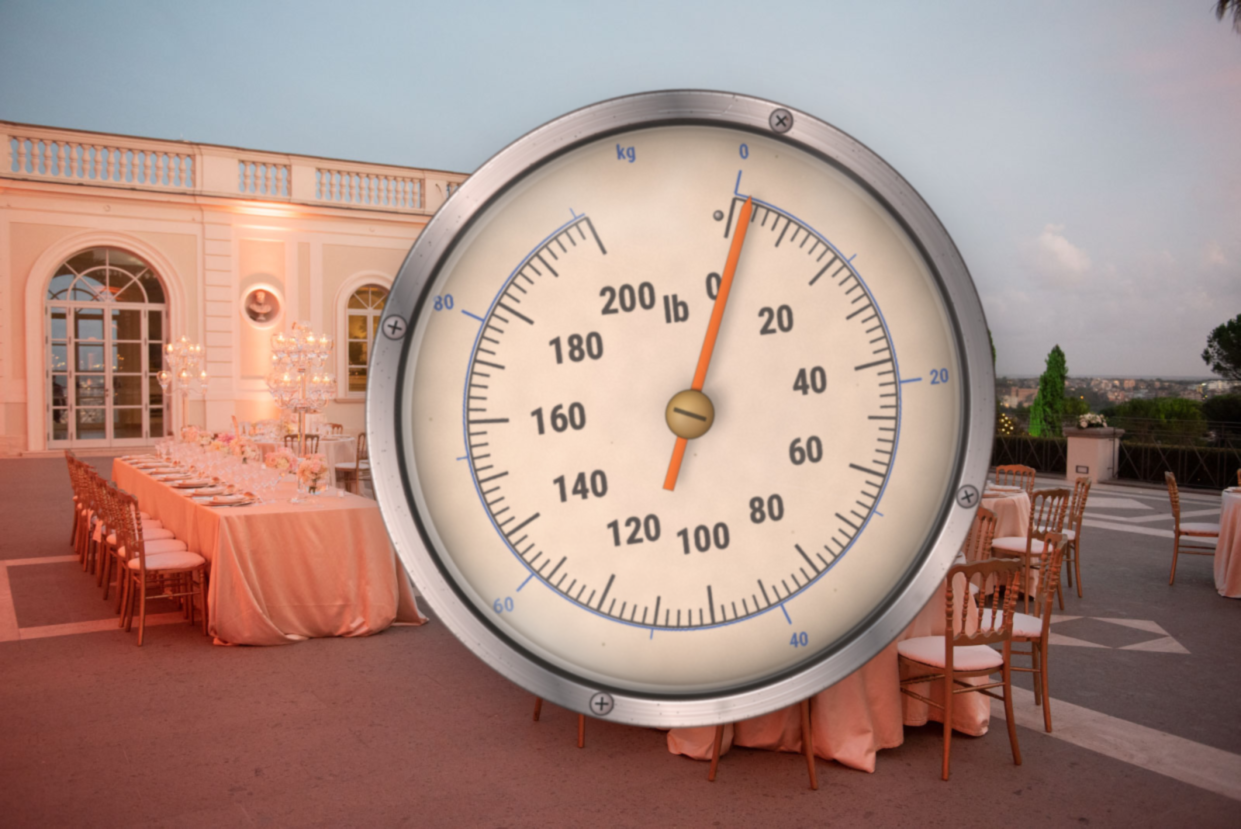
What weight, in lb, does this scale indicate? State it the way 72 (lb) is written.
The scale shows 2 (lb)
